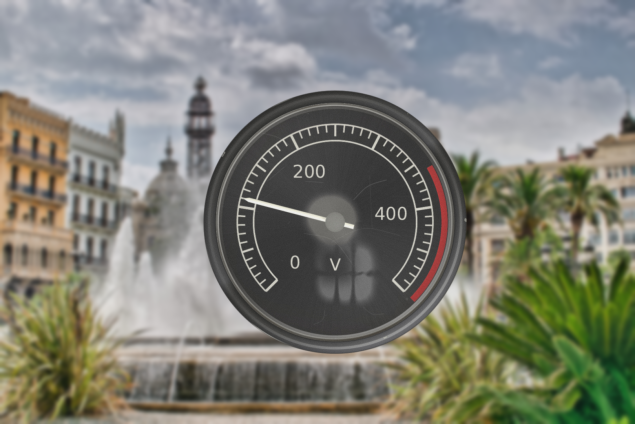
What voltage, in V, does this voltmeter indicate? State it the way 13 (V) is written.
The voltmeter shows 110 (V)
